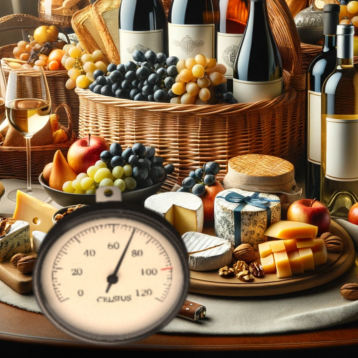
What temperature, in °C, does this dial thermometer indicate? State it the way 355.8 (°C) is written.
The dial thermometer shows 70 (°C)
